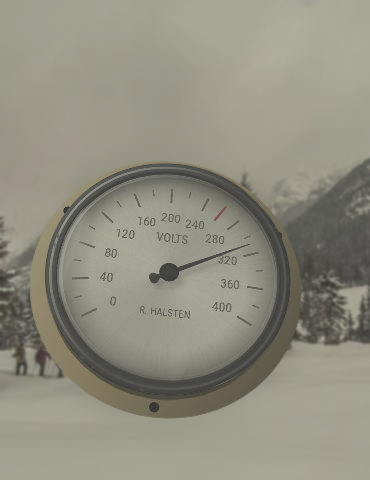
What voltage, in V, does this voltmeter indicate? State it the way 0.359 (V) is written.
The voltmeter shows 310 (V)
